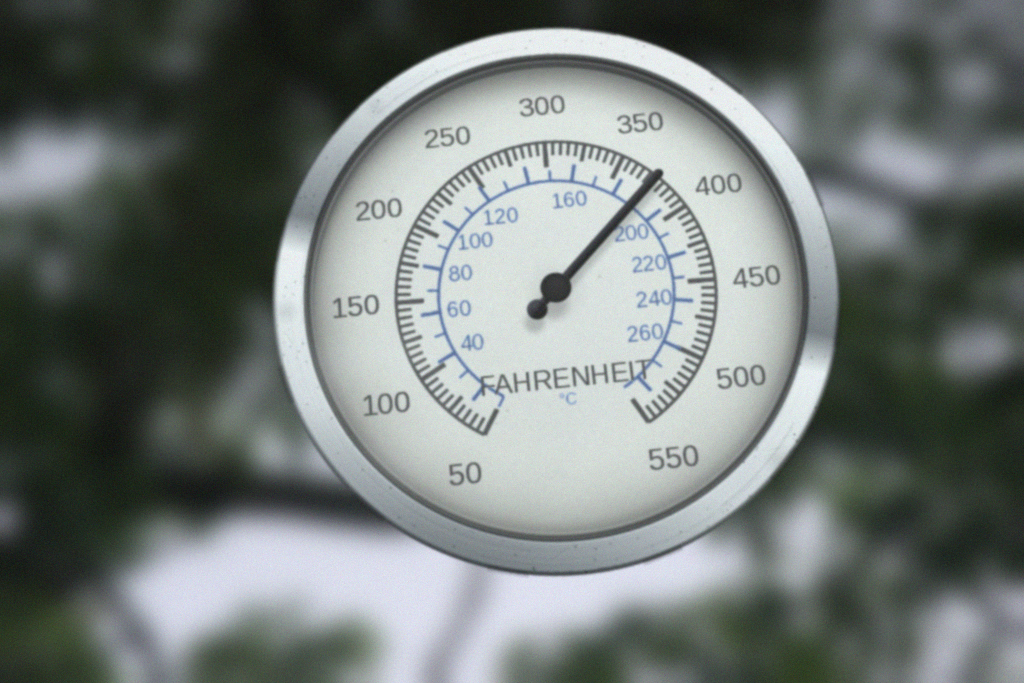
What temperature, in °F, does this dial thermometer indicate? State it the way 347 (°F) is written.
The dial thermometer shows 375 (°F)
